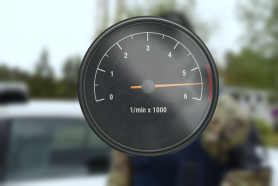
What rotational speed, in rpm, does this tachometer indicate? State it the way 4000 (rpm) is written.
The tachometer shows 5500 (rpm)
